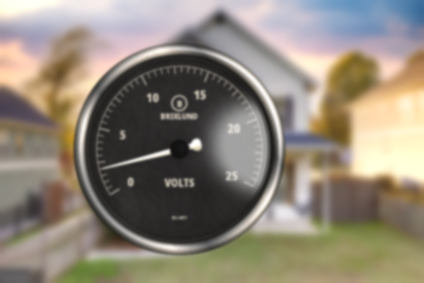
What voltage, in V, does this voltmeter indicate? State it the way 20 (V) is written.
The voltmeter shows 2 (V)
